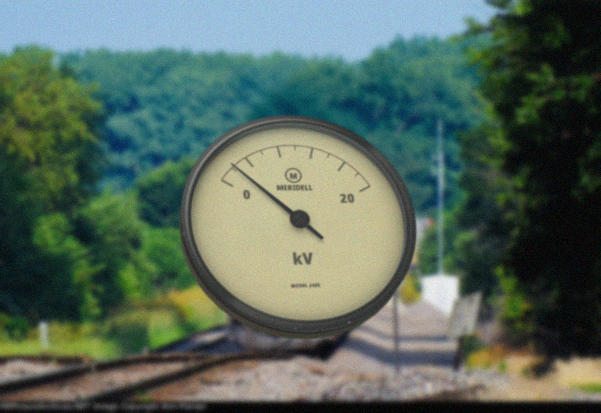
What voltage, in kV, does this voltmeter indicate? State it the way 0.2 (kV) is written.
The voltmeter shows 2 (kV)
